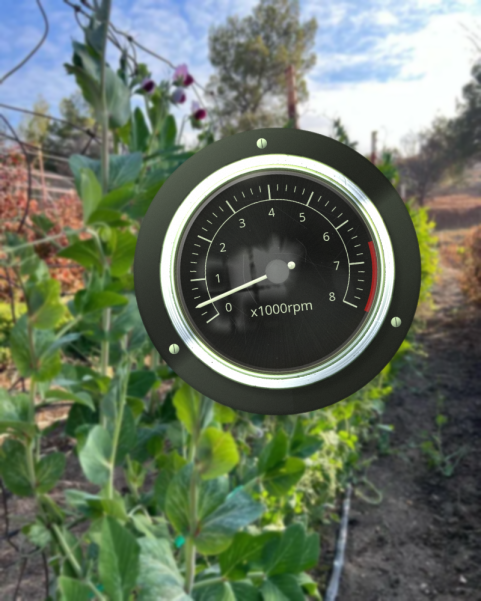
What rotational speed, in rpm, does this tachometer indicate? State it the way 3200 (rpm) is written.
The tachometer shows 400 (rpm)
